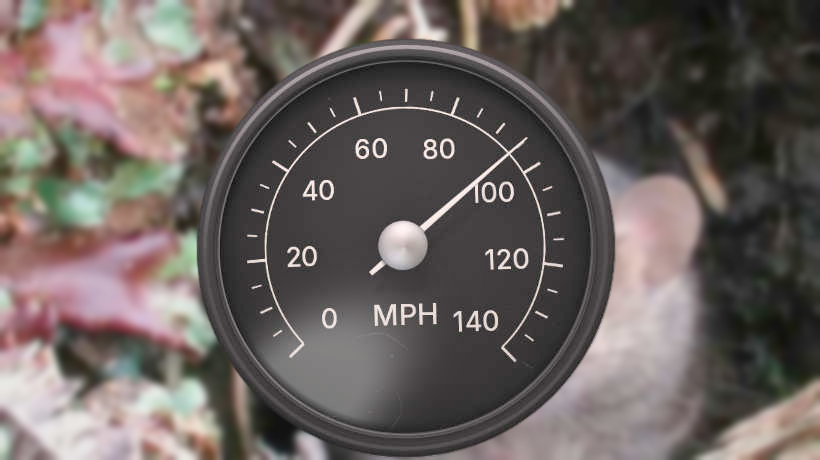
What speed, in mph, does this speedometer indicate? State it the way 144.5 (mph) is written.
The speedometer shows 95 (mph)
